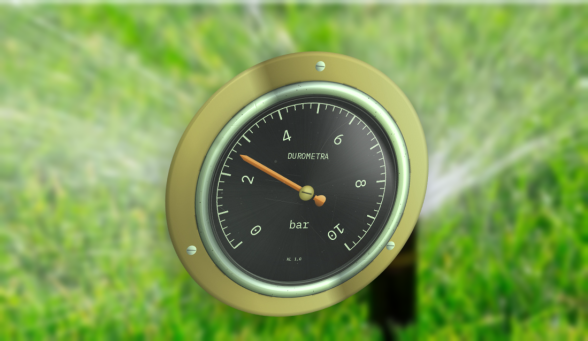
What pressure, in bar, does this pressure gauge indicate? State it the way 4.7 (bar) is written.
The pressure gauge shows 2.6 (bar)
